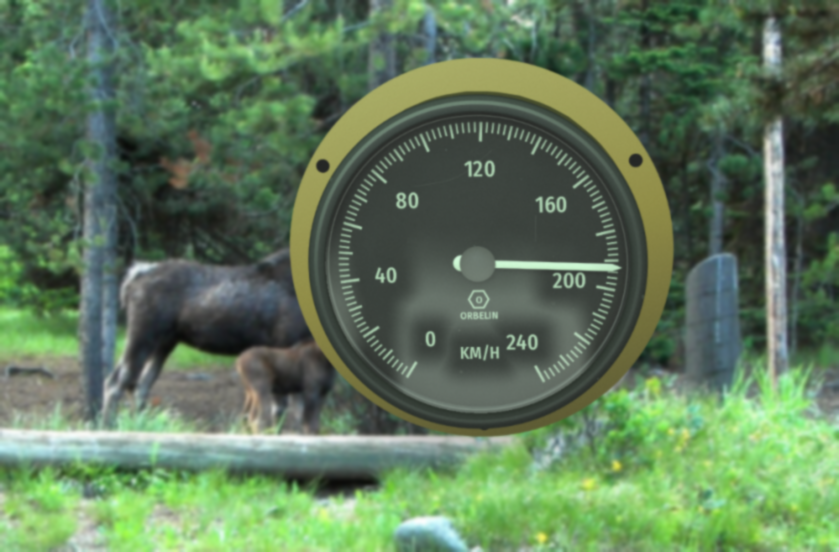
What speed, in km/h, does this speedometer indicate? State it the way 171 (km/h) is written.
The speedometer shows 192 (km/h)
